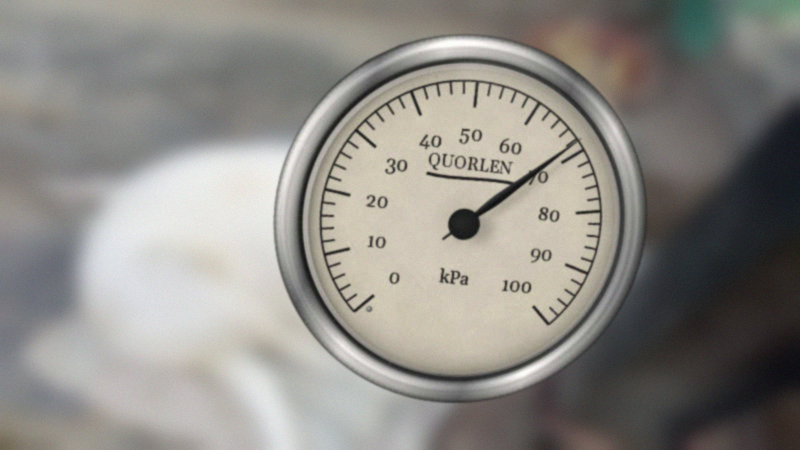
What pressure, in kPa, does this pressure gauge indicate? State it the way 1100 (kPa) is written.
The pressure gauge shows 68 (kPa)
